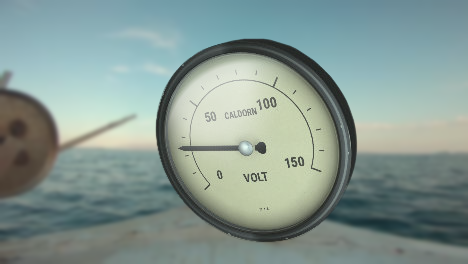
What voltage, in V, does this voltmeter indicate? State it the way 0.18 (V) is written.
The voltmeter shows 25 (V)
